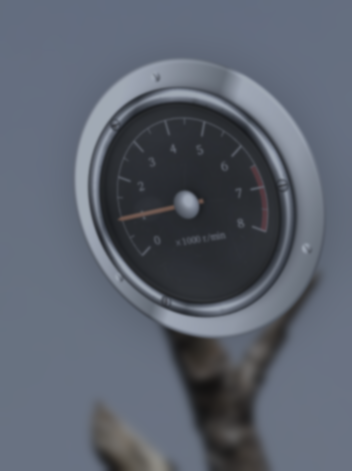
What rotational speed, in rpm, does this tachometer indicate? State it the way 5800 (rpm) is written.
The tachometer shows 1000 (rpm)
